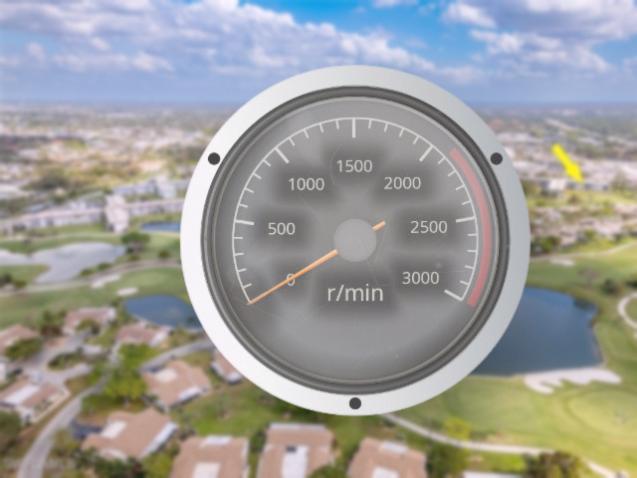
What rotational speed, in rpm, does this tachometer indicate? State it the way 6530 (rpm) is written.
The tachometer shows 0 (rpm)
